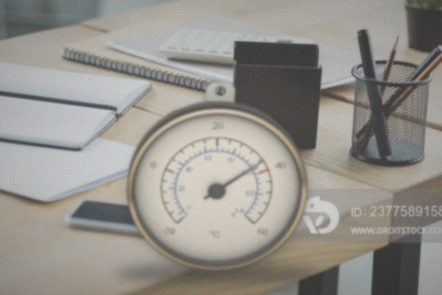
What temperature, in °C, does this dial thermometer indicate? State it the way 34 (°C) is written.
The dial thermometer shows 36 (°C)
